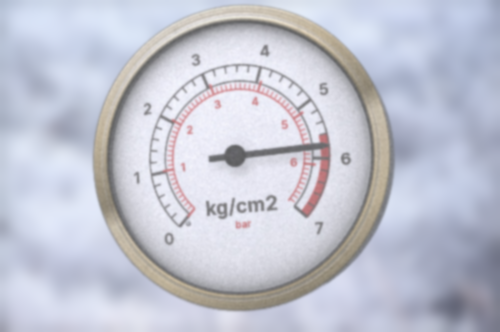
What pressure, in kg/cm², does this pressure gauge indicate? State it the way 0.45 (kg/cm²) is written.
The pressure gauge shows 5.8 (kg/cm²)
